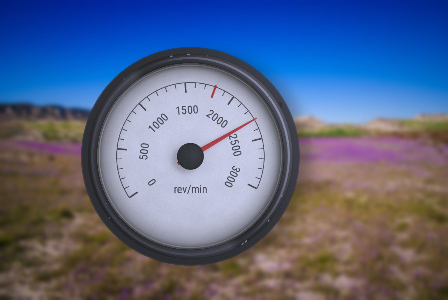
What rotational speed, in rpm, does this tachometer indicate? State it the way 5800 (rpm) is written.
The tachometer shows 2300 (rpm)
